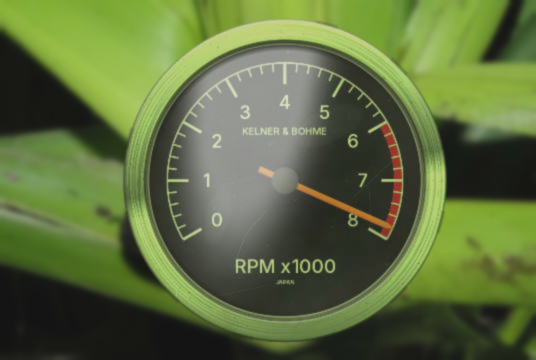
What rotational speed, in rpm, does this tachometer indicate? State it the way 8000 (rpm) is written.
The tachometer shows 7800 (rpm)
